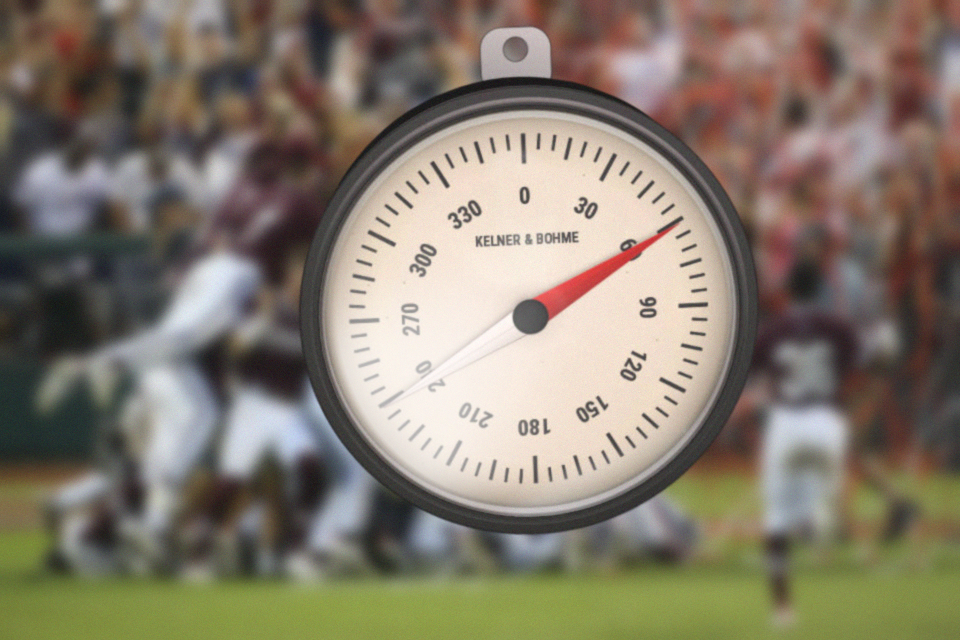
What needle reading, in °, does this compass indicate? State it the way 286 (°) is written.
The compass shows 60 (°)
